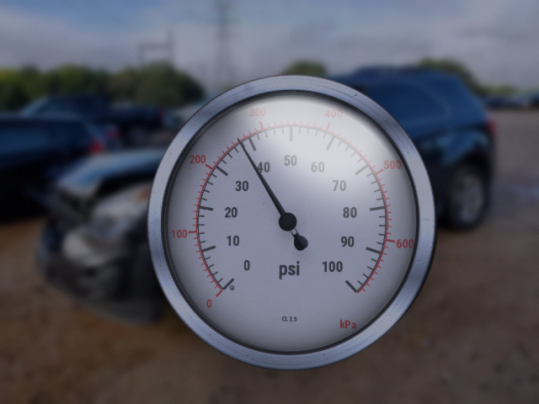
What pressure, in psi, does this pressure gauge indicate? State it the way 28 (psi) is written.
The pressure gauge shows 38 (psi)
